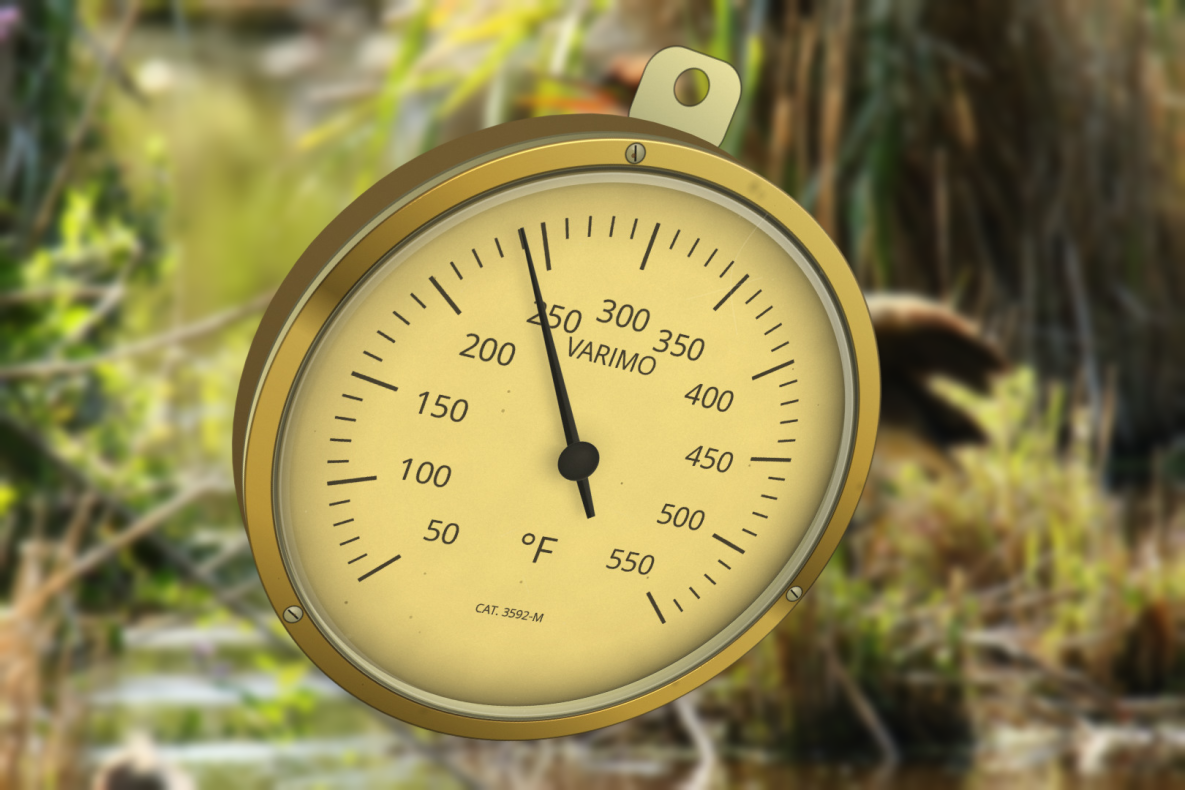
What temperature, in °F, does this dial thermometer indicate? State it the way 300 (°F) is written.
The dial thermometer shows 240 (°F)
